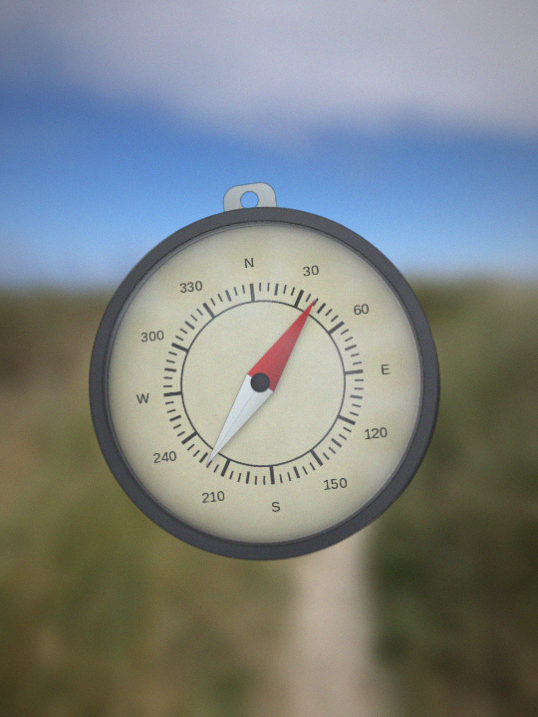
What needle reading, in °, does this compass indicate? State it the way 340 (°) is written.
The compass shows 40 (°)
